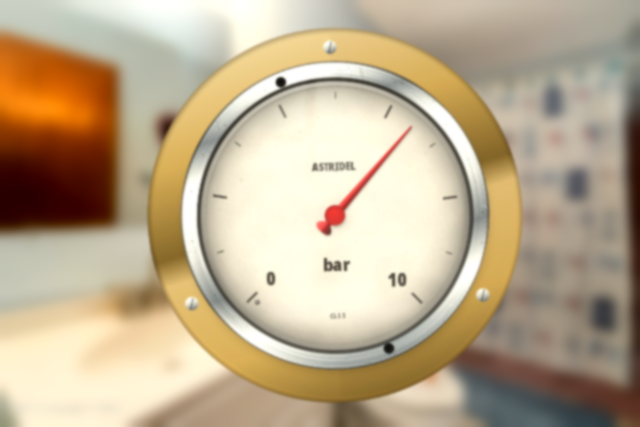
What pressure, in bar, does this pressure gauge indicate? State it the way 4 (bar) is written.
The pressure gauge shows 6.5 (bar)
